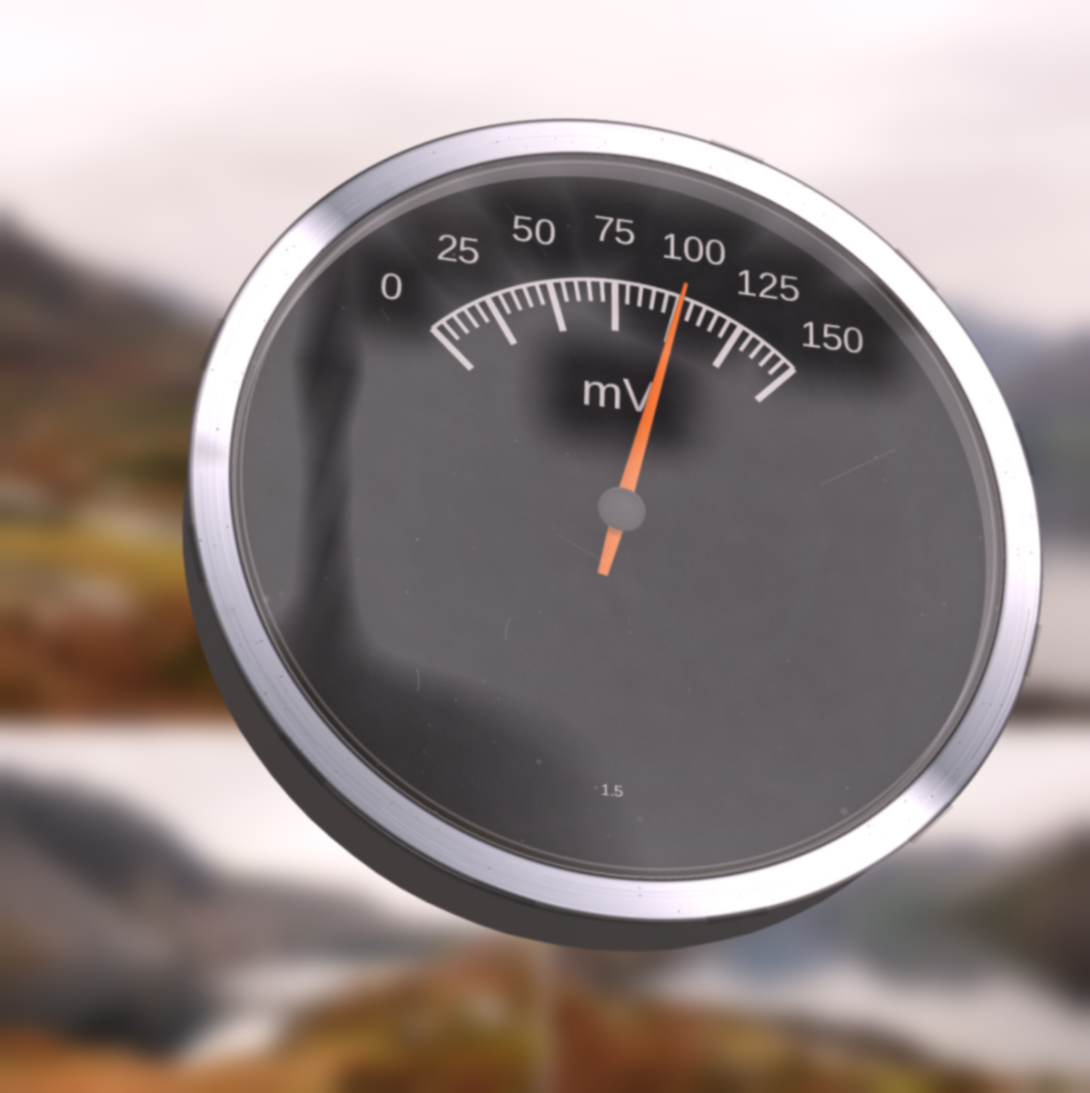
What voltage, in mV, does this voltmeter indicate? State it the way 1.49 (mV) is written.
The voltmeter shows 100 (mV)
